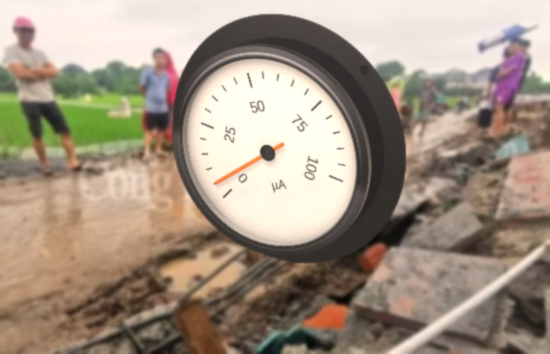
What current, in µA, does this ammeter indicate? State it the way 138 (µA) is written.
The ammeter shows 5 (µA)
